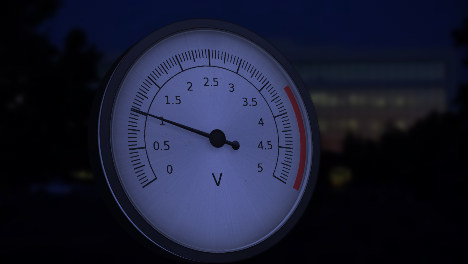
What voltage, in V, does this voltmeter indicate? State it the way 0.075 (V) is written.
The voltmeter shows 1 (V)
